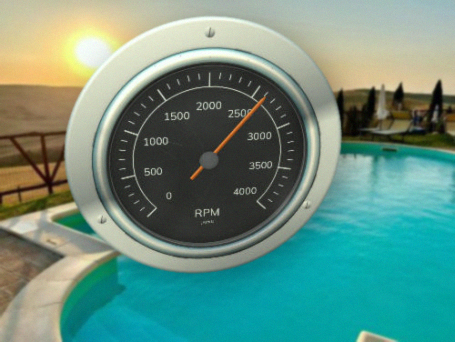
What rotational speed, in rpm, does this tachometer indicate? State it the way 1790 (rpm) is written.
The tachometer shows 2600 (rpm)
